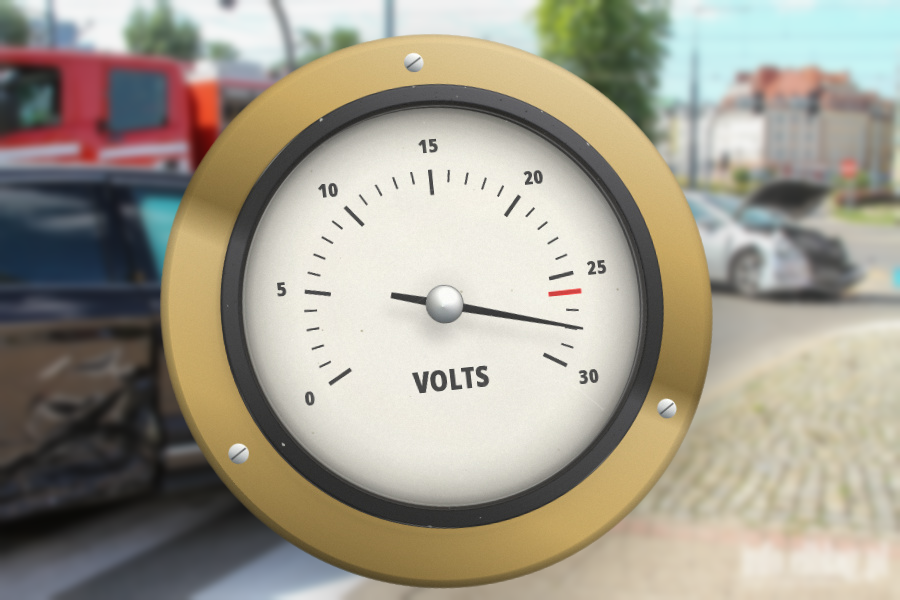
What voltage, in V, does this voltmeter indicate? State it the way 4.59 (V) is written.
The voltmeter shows 28 (V)
